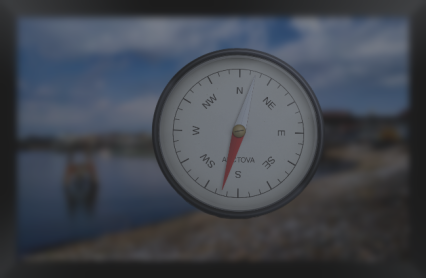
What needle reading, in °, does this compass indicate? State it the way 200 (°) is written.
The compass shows 195 (°)
